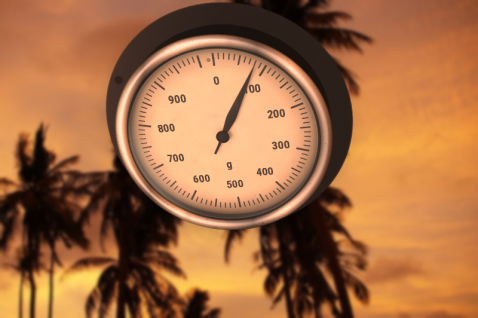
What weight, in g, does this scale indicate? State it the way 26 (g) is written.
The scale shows 80 (g)
